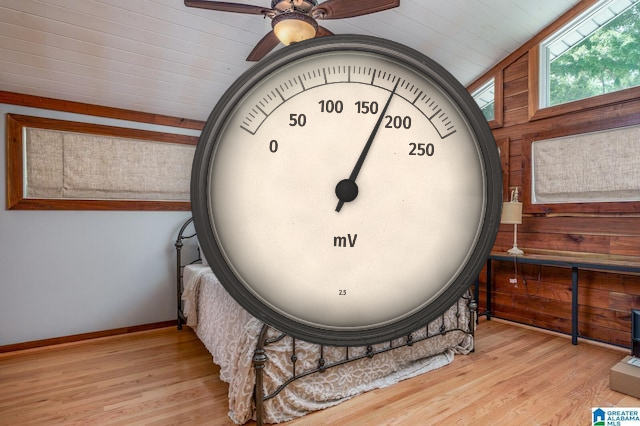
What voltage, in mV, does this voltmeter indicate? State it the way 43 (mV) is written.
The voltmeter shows 175 (mV)
